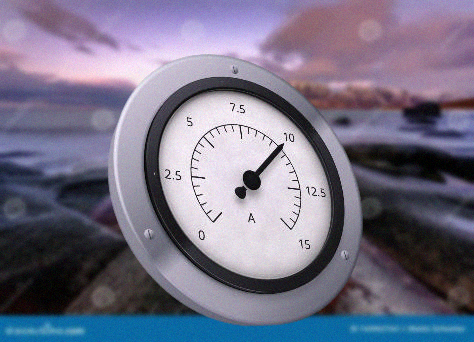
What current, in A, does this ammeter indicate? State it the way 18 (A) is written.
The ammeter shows 10 (A)
